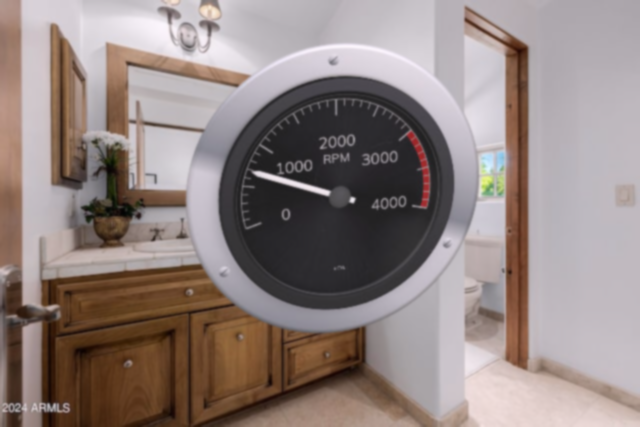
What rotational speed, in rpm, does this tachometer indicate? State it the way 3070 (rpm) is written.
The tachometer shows 700 (rpm)
